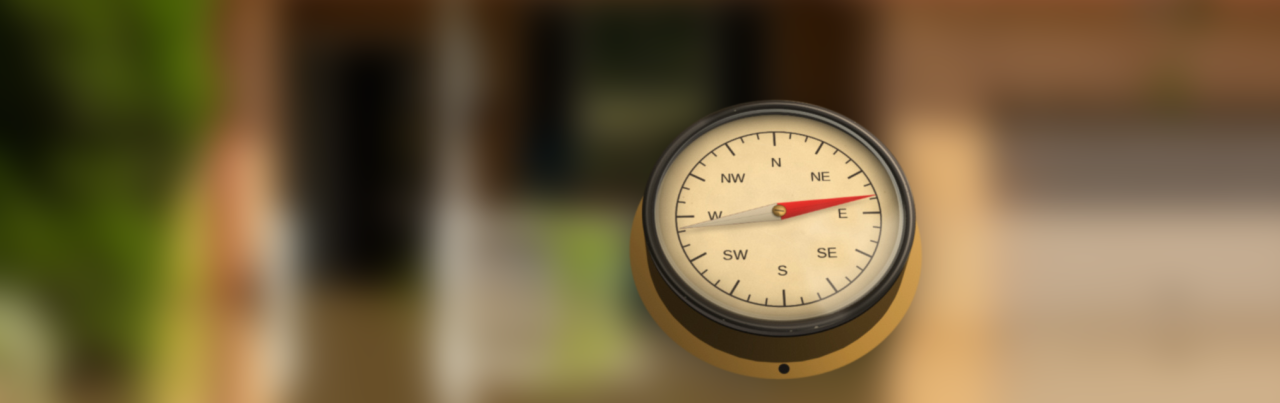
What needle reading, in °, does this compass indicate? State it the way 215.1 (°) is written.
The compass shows 80 (°)
